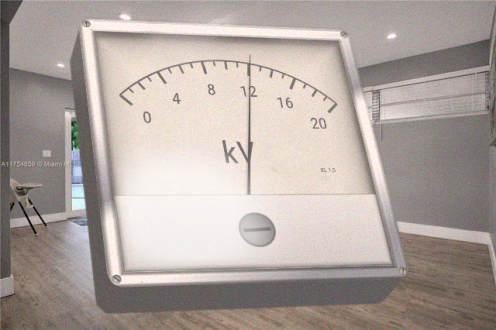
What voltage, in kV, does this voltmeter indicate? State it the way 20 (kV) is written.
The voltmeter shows 12 (kV)
